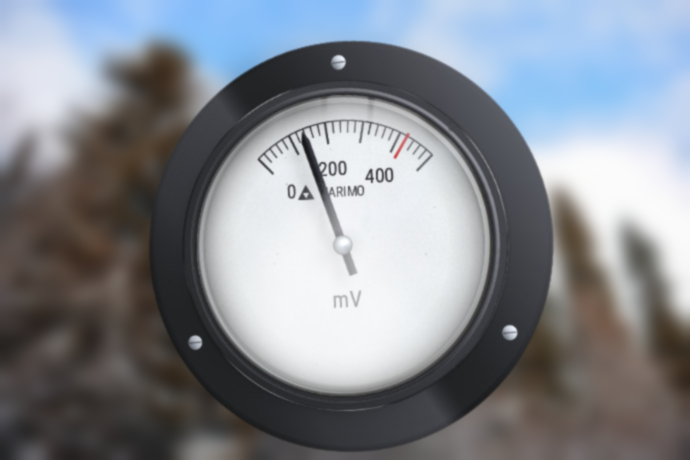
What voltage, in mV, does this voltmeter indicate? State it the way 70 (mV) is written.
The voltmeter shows 140 (mV)
